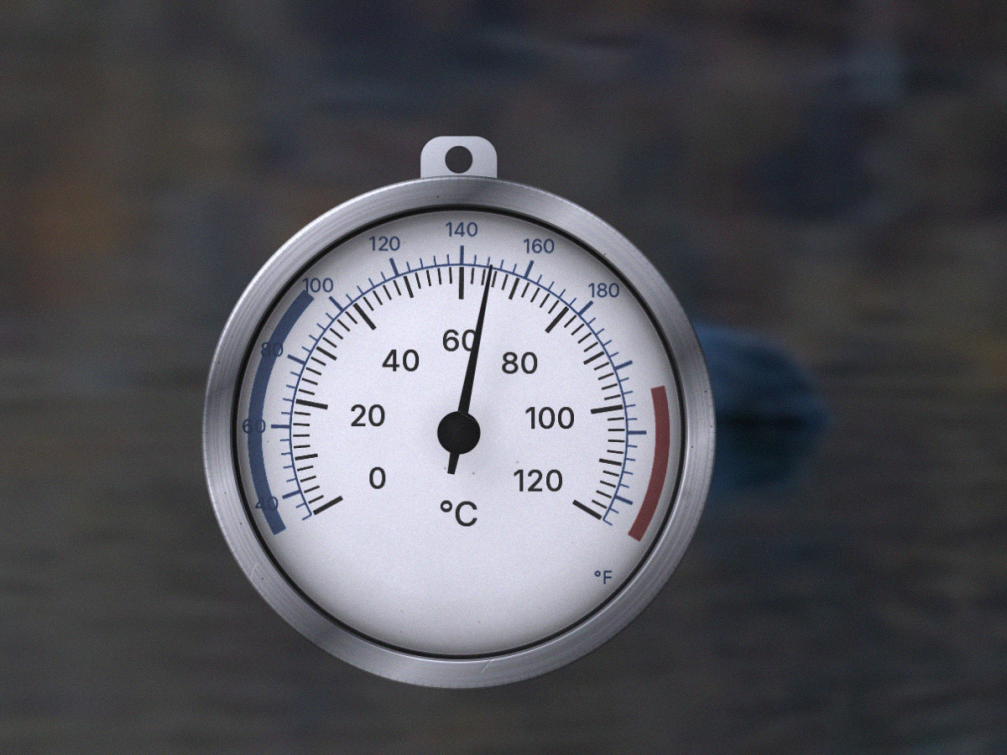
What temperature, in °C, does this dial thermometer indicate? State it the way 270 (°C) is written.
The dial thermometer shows 65 (°C)
